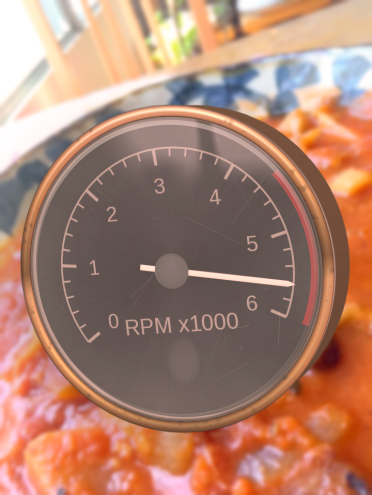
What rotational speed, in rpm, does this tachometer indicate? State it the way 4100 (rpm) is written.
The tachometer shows 5600 (rpm)
